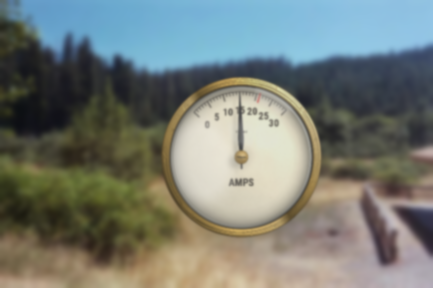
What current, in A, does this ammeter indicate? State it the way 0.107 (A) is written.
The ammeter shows 15 (A)
